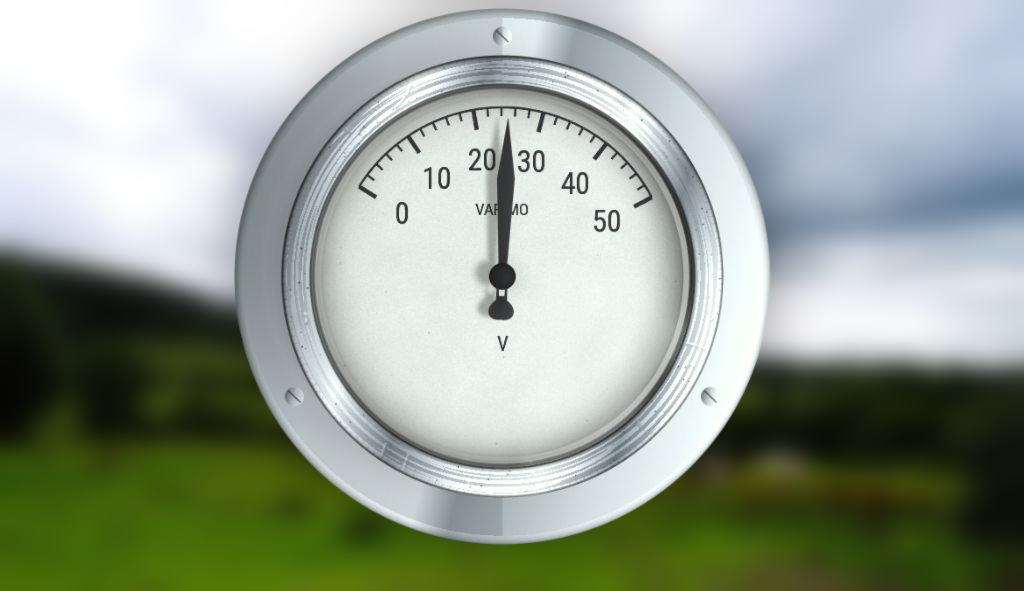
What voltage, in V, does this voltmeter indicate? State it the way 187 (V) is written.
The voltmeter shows 25 (V)
